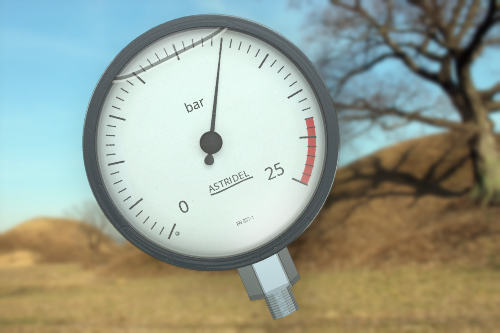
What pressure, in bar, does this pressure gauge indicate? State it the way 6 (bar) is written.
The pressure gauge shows 15 (bar)
